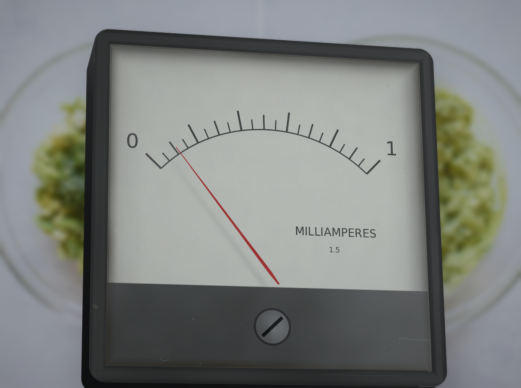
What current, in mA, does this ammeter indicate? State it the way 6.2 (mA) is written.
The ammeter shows 0.1 (mA)
